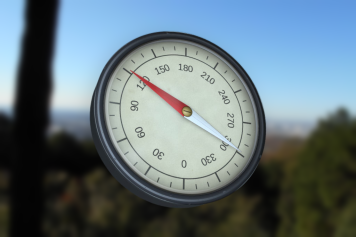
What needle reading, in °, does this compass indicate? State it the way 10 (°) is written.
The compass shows 120 (°)
